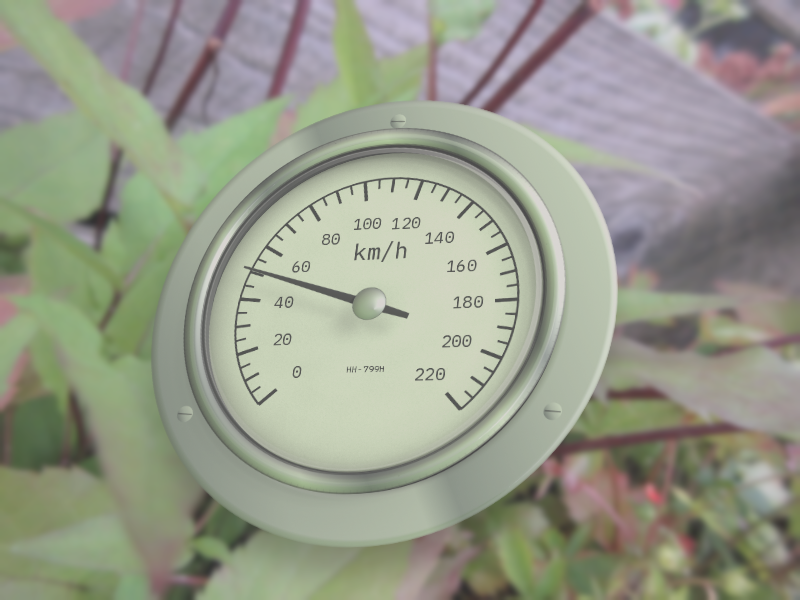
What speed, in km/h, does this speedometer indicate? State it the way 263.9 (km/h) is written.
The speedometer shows 50 (km/h)
